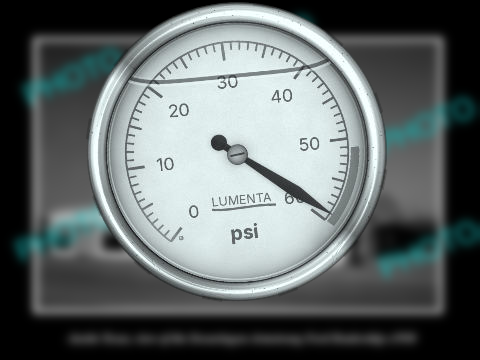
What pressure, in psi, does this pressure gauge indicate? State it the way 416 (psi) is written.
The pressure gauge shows 59 (psi)
